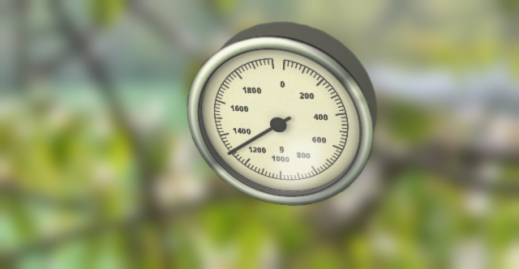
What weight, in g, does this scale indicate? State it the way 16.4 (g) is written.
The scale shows 1300 (g)
